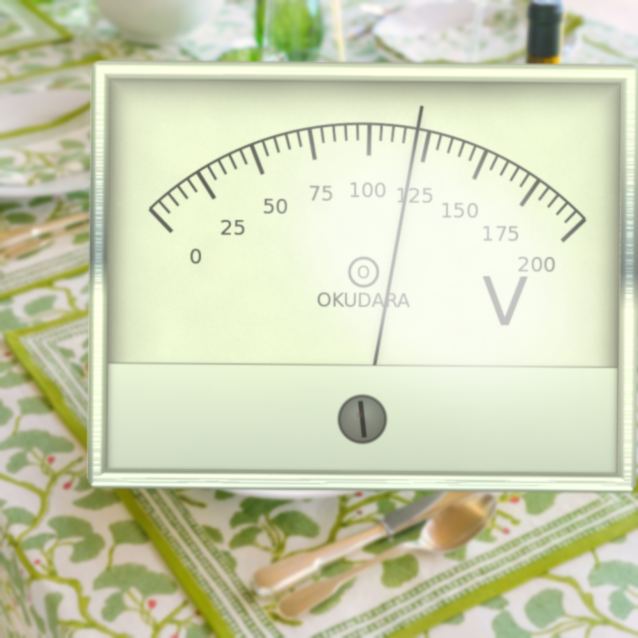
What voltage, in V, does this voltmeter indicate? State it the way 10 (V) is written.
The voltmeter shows 120 (V)
